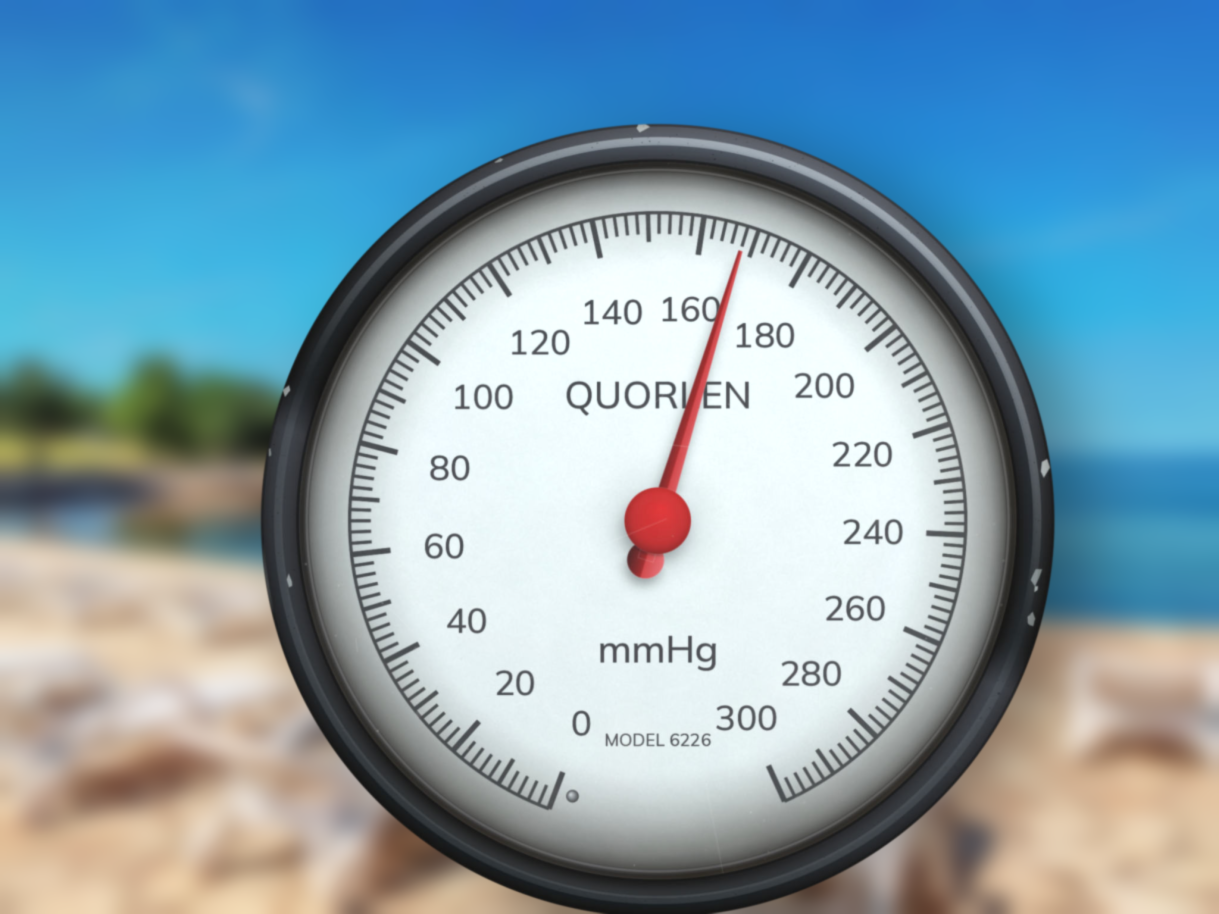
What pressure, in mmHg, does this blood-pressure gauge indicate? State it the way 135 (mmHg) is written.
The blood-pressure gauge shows 168 (mmHg)
